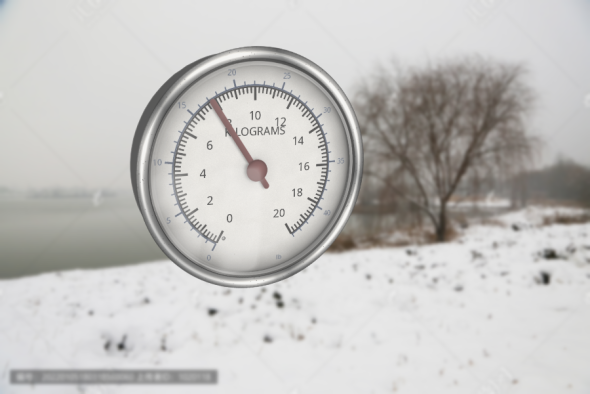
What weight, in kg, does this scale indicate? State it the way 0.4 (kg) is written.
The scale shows 7.8 (kg)
